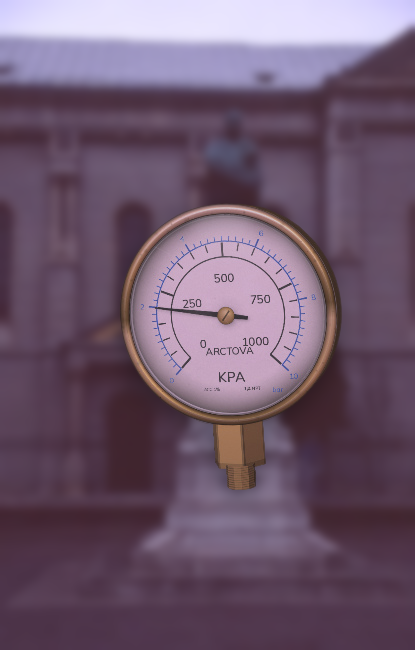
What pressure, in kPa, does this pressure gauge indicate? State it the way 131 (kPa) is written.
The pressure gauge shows 200 (kPa)
